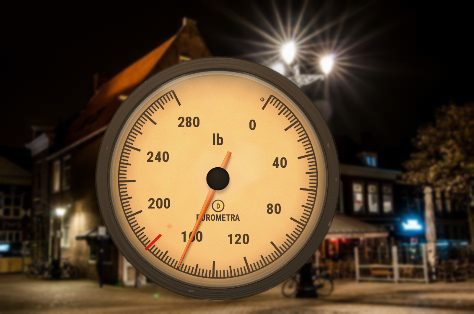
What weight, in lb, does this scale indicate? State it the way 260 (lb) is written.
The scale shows 160 (lb)
